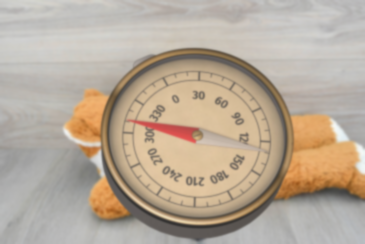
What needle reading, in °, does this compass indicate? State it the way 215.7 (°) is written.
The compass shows 310 (°)
